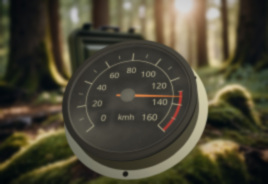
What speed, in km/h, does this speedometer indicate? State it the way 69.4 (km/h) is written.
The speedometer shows 135 (km/h)
